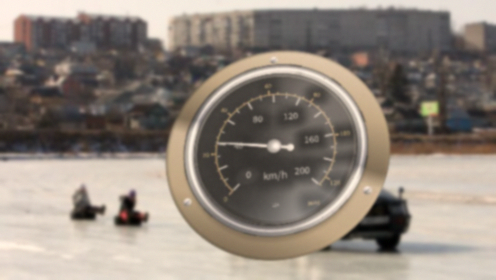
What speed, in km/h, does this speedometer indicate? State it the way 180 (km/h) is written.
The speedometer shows 40 (km/h)
